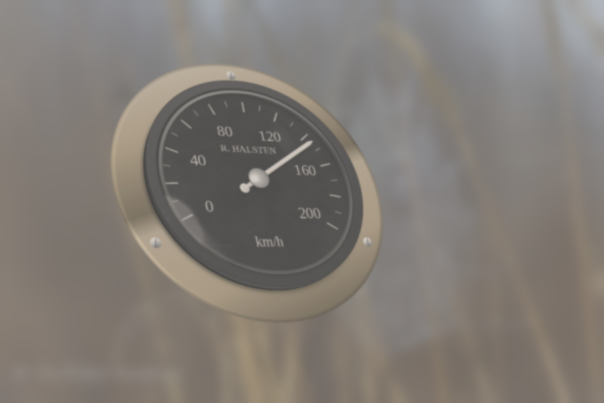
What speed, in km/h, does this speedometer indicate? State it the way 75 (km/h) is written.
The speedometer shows 145 (km/h)
